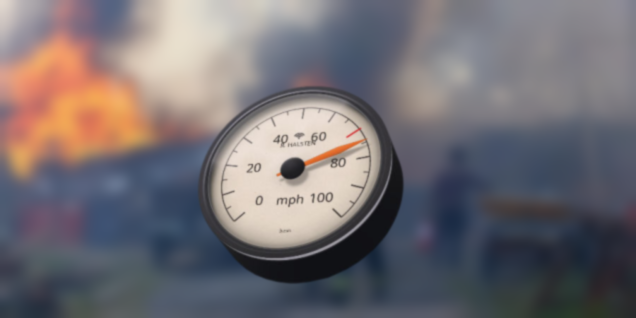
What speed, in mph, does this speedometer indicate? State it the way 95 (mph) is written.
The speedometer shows 75 (mph)
